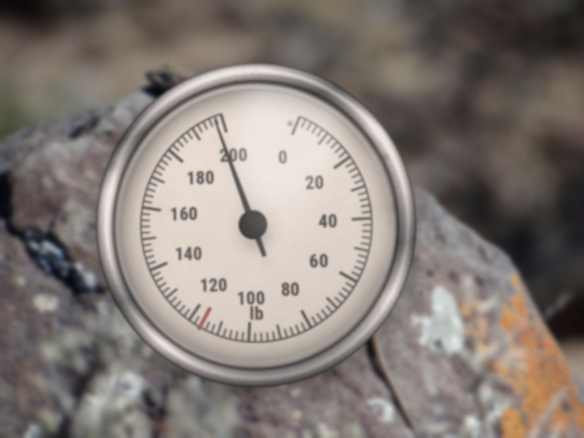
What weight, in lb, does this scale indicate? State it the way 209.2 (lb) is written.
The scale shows 198 (lb)
